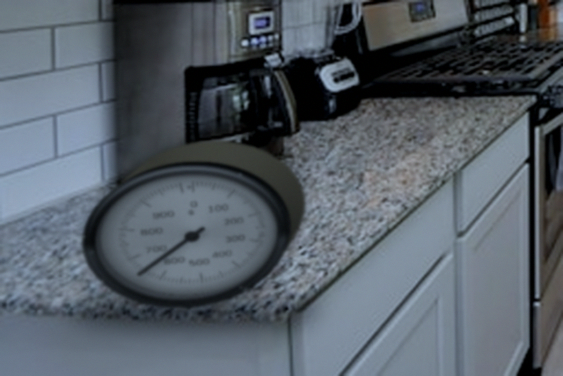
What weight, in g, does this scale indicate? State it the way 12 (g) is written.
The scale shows 650 (g)
